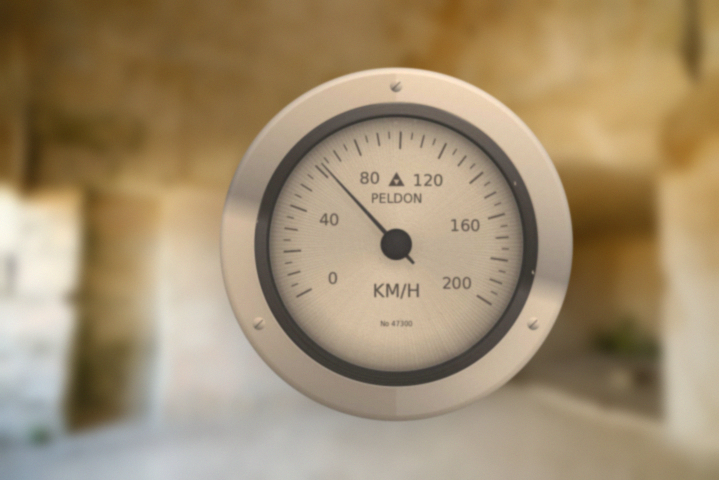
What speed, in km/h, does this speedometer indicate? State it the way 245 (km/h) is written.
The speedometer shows 62.5 (km/h)
